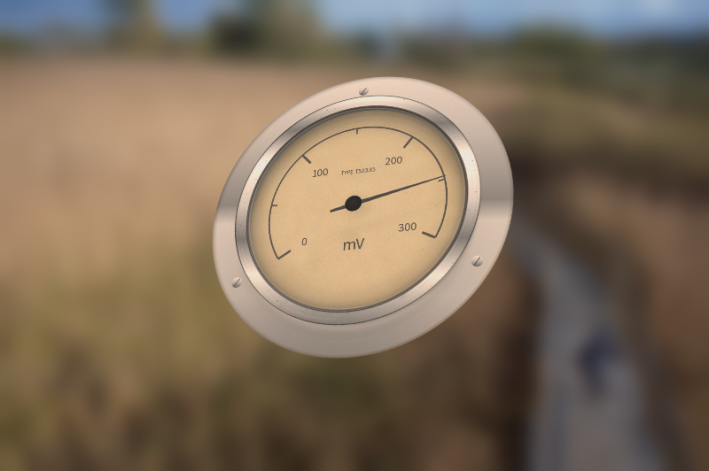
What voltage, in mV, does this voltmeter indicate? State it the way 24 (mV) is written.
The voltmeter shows 250 (mV)
